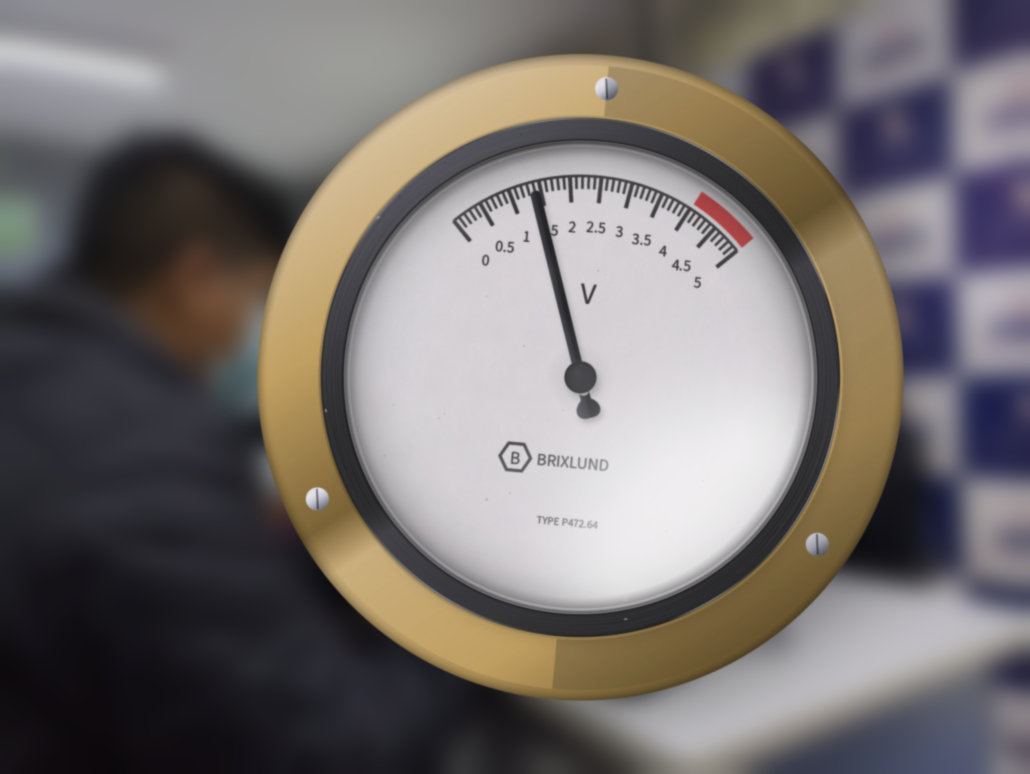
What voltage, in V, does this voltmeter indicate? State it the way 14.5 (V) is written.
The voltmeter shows 1.4 (V)
